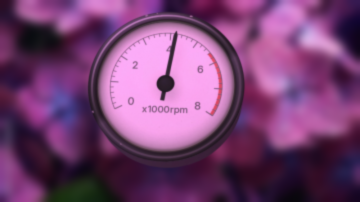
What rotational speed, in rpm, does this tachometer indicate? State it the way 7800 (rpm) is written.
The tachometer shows 4200 (rpm)
